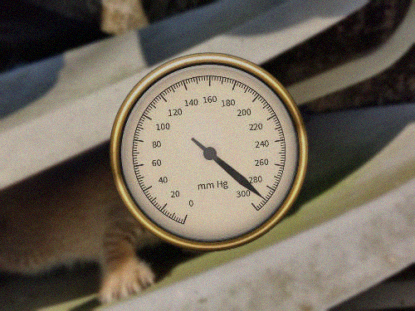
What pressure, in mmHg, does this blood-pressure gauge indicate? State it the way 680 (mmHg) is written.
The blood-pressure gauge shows 290 (mmHg)
